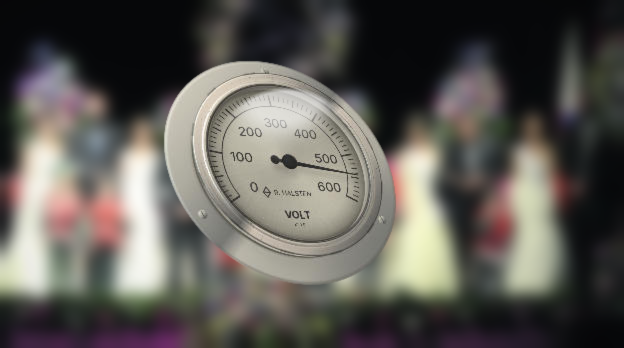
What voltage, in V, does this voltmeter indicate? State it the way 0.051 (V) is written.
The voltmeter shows 550 (V)
